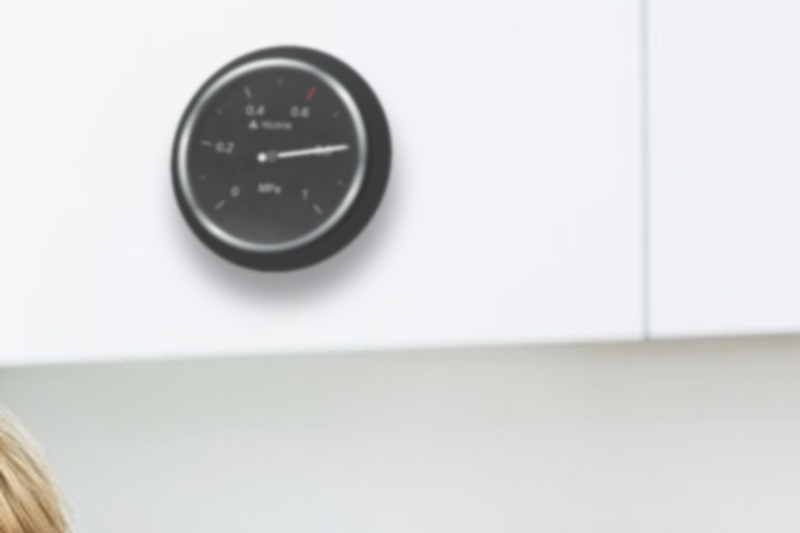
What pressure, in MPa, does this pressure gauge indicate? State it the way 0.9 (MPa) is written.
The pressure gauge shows 0.8 (MPa)
